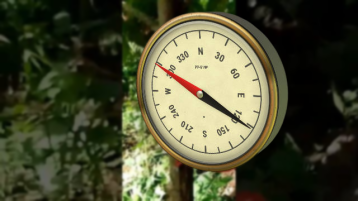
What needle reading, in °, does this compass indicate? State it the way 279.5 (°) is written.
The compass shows 300 (°)
